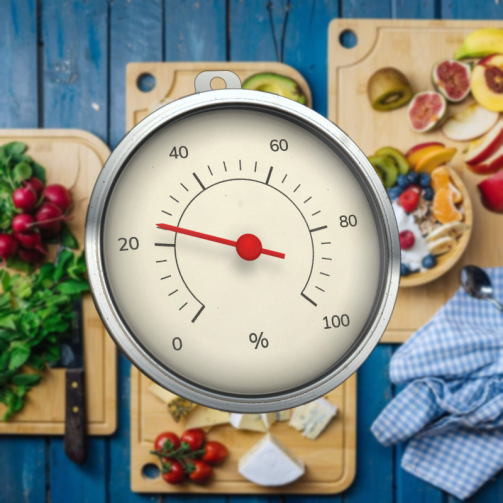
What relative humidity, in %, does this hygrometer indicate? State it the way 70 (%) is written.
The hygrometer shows 24 (%)
